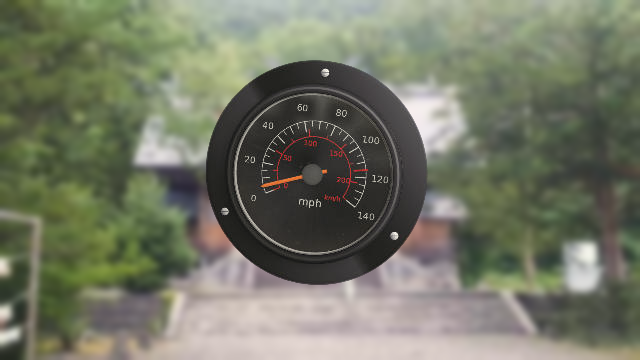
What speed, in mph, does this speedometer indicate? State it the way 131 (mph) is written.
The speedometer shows 5 (mph)
